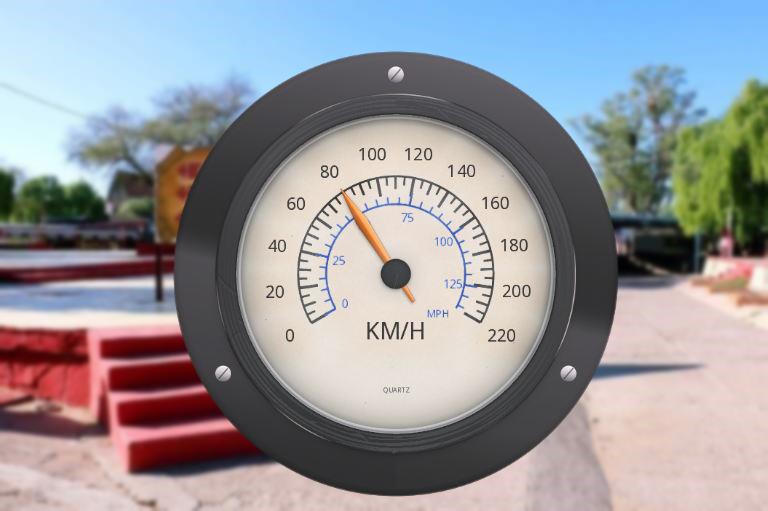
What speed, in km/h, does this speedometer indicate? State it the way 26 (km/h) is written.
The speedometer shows 80 (km/h)
